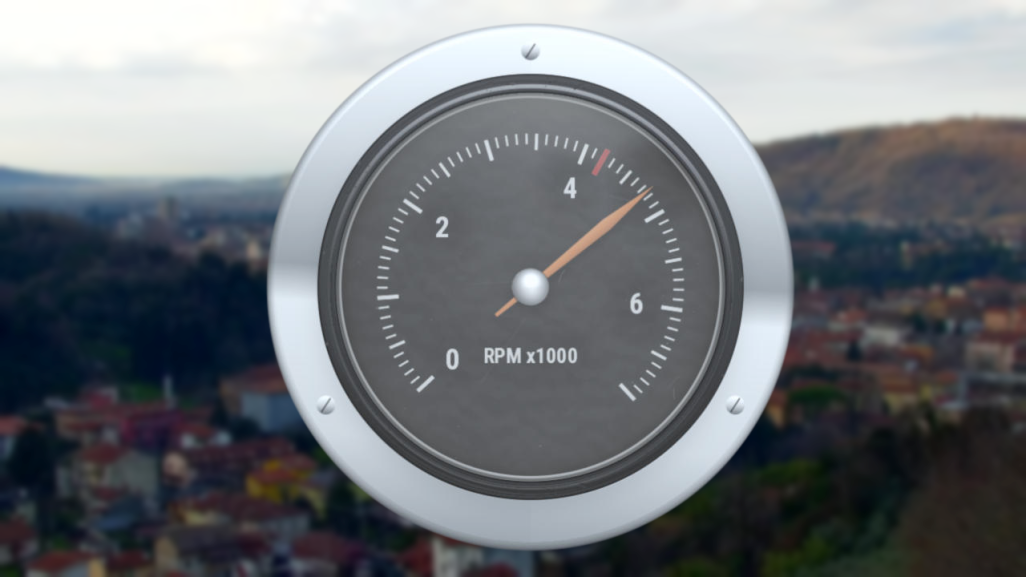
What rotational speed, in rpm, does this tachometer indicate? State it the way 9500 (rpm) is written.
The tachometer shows 4750 (rpm)
